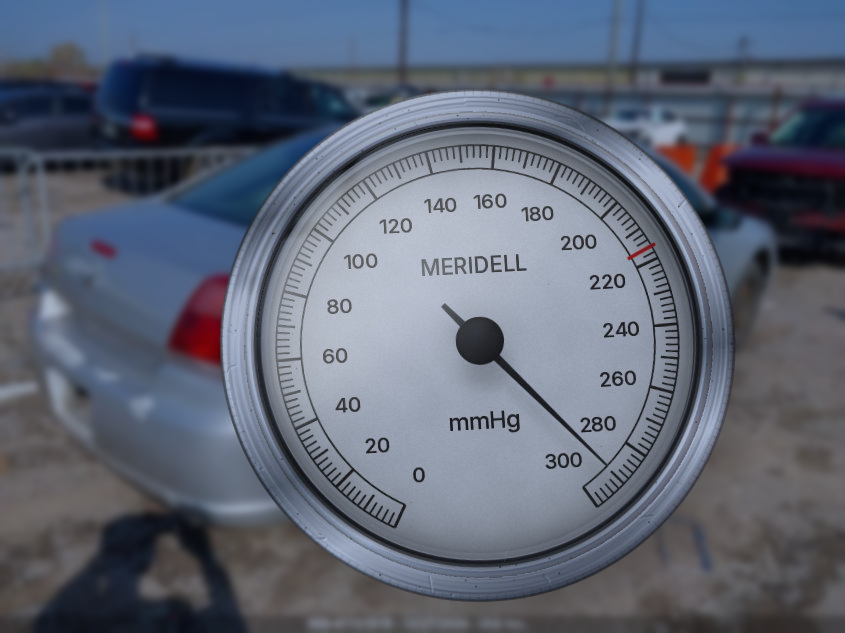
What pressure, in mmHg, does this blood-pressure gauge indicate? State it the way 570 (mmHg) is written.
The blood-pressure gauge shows 290 (mmHg)
